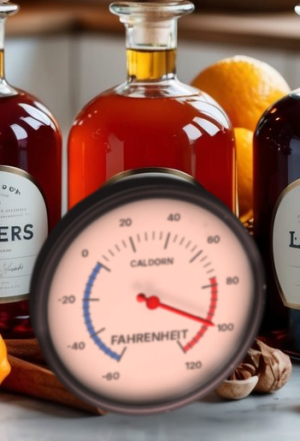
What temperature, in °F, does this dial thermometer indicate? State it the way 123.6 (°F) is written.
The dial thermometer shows 100 (°F)
